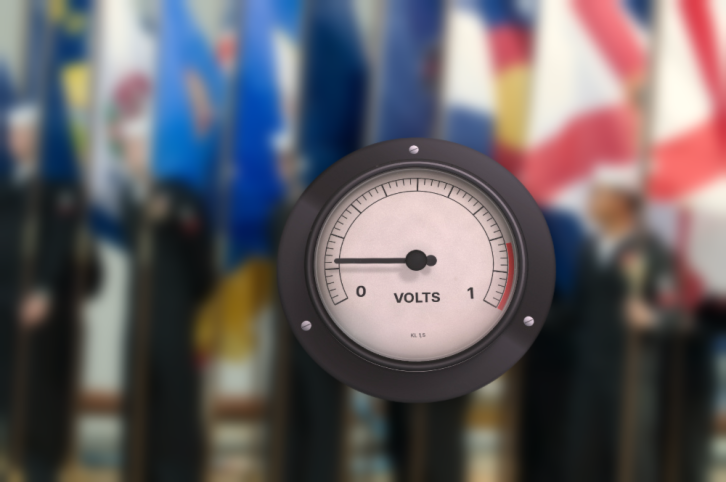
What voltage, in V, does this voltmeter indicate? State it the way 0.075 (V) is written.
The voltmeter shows 0.12 (V)
